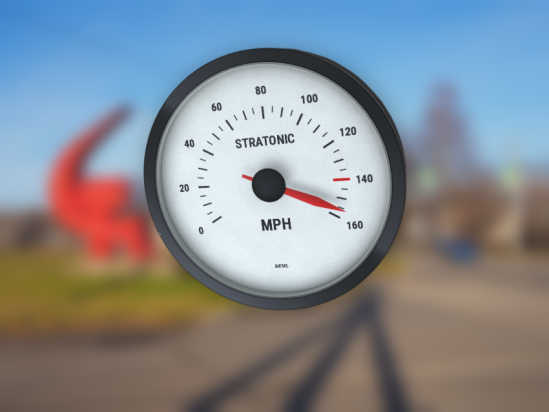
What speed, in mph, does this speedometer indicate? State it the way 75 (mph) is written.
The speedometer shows 155 (mph)
